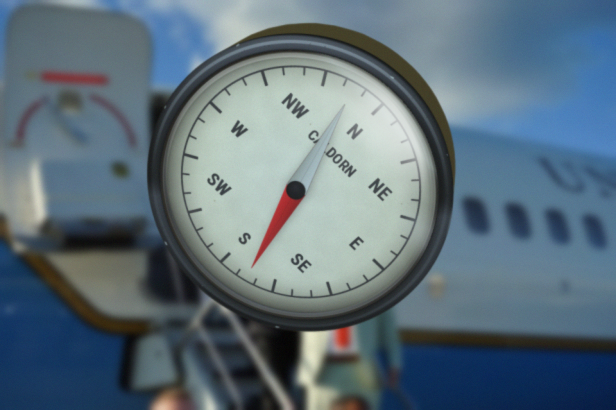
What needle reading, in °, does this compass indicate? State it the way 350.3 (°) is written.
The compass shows 165 (°)
